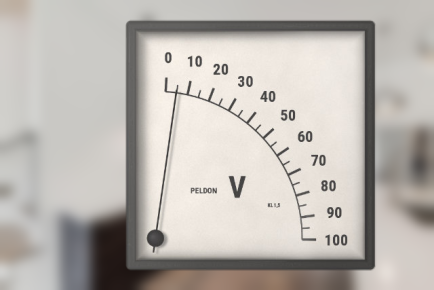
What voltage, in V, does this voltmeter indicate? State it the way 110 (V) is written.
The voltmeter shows 5 (V)
